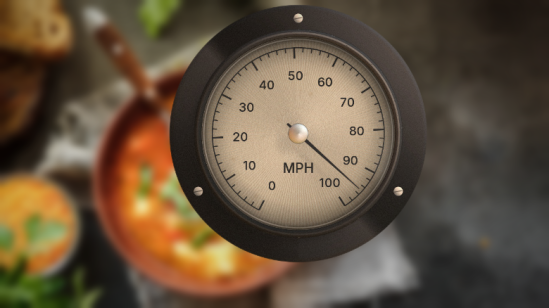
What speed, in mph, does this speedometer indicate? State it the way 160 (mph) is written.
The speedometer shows 95 (mph)
